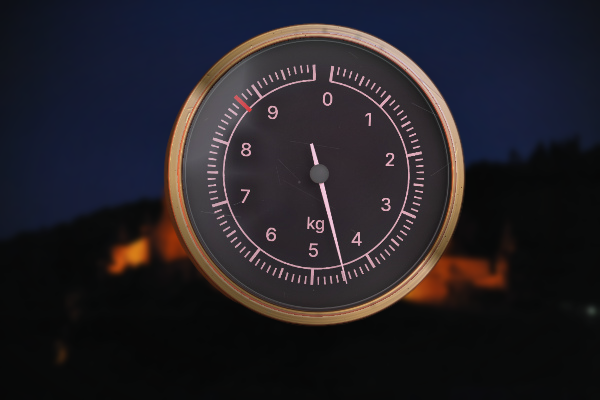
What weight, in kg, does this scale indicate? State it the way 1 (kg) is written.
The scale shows 4.5 (kg)
